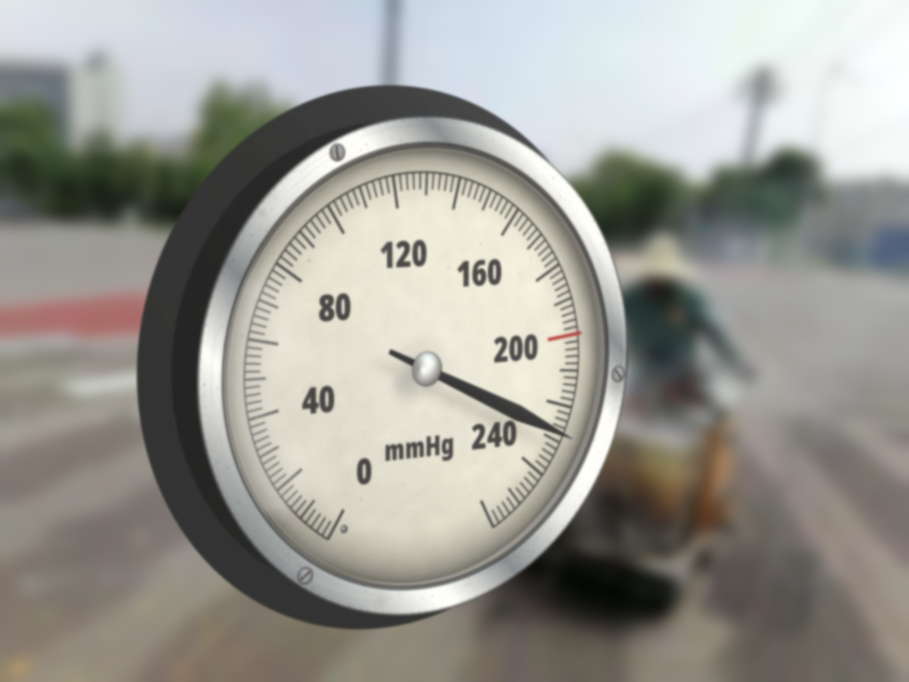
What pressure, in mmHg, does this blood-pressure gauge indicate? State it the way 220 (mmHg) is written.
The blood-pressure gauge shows 228 (mmHg)
